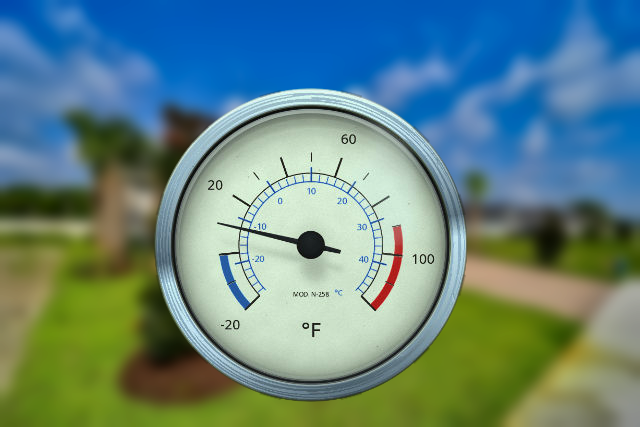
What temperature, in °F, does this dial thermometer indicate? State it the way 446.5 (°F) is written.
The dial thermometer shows 10 (°F)
